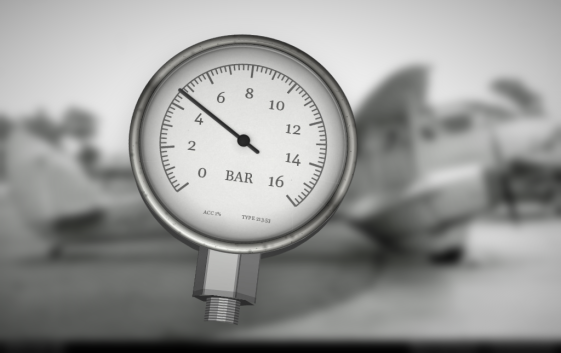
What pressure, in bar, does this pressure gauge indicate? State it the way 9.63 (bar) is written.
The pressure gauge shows 4.6 (bar)
